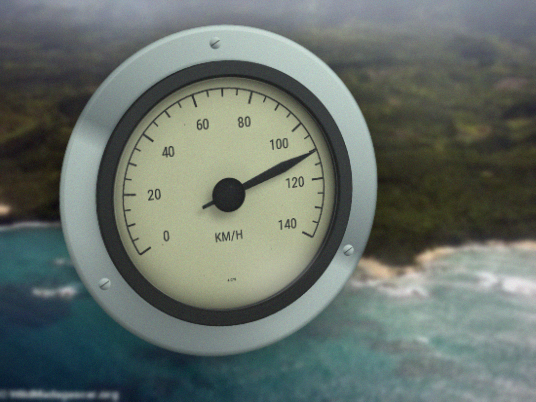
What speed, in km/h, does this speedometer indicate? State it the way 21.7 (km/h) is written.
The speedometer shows 110 (km/h)
